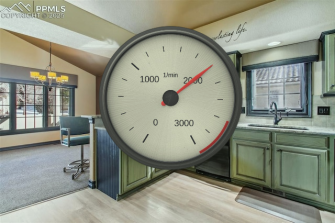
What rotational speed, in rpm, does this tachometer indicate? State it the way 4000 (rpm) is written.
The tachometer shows 2000 (rpm)
